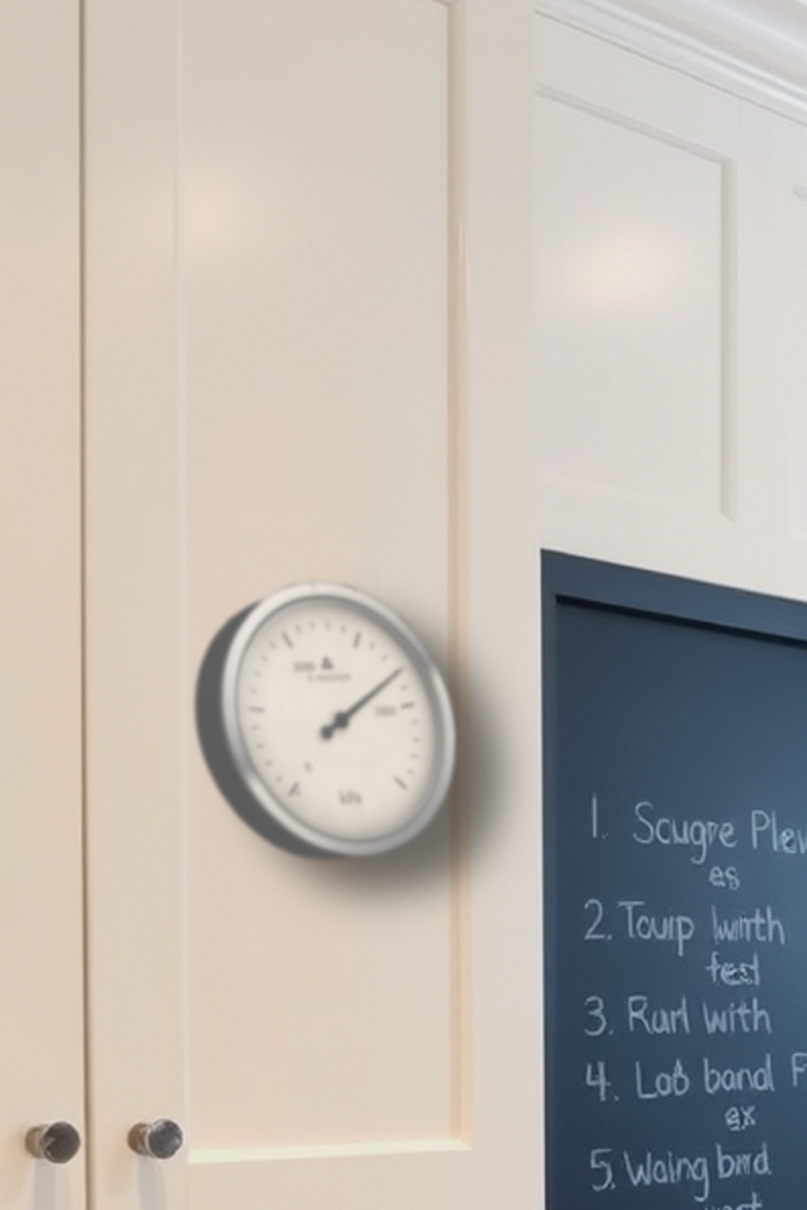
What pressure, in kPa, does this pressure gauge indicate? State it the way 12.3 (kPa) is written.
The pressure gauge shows 1800 (kPa)
